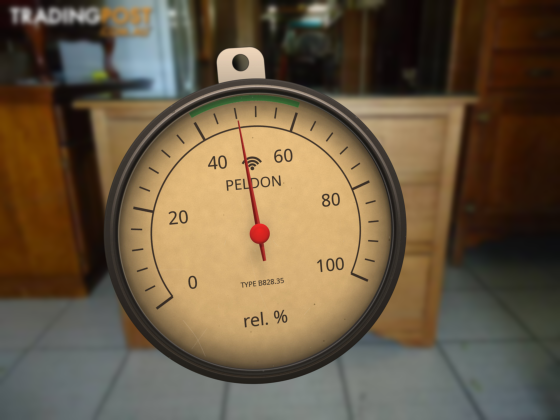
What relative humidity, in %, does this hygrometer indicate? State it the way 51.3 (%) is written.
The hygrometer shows 48 (%)
